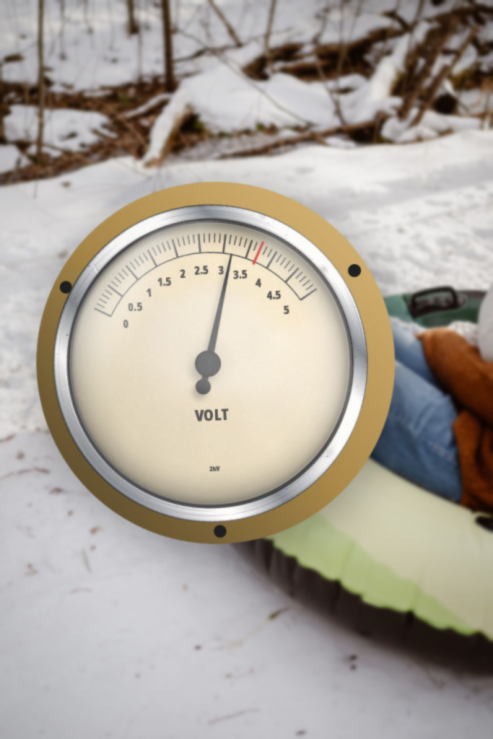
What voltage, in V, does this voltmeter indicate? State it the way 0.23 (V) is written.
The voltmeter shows 3.2 (V)
